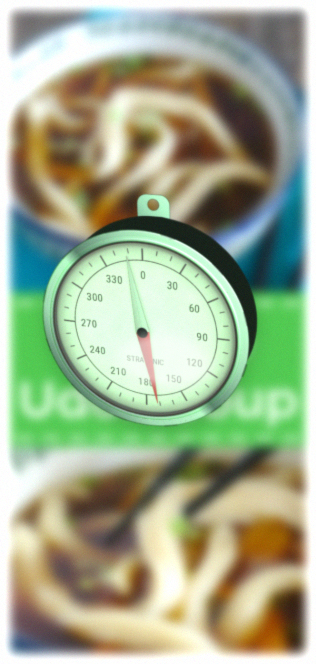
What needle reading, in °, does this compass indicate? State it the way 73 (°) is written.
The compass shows 170 (°)
